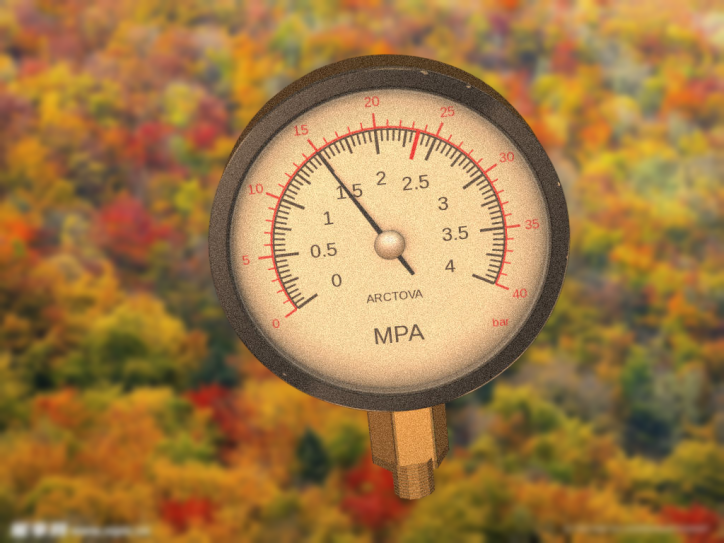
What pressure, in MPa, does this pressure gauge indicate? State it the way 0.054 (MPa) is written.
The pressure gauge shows 1.5 (MPa)
